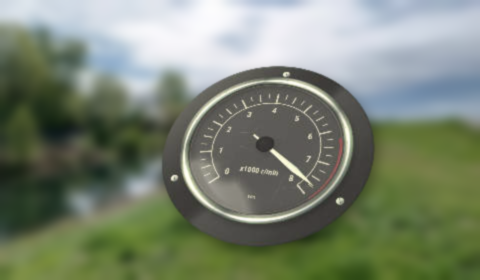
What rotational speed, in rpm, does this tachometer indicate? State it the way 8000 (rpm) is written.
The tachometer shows 7750 (rpm)
